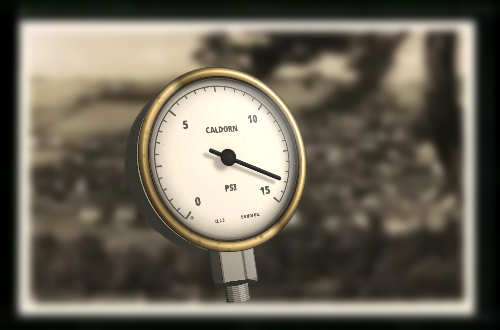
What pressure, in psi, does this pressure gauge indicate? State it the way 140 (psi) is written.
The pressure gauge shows 14 (psi)
